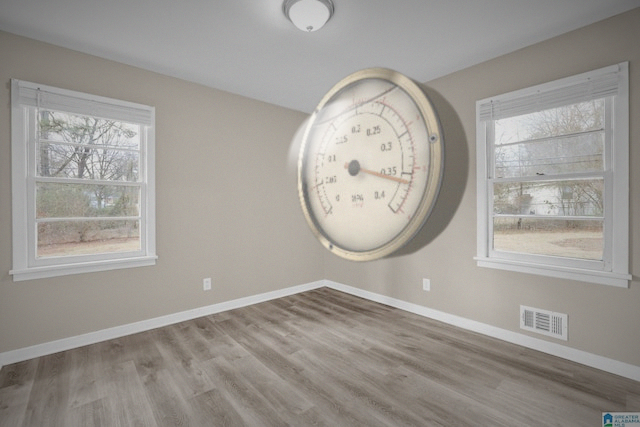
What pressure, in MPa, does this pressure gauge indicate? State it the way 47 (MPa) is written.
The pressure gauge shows 0.36 (MPa)
